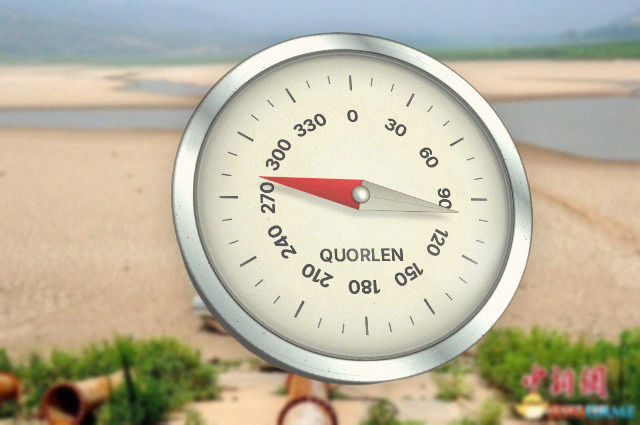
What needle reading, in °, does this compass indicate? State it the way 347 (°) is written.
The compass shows 280 (°)
